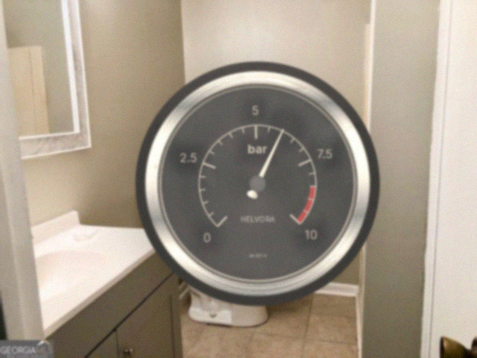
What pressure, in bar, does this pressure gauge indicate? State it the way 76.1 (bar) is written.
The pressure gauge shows 6 (bar)
